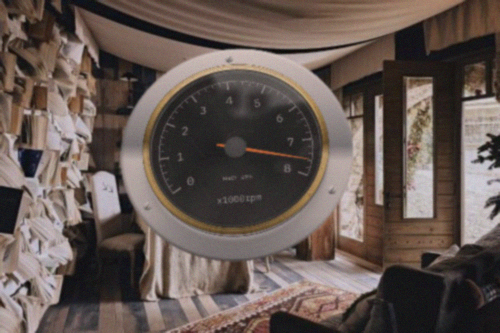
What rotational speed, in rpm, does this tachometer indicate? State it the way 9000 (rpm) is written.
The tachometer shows 7600 (rpm)
